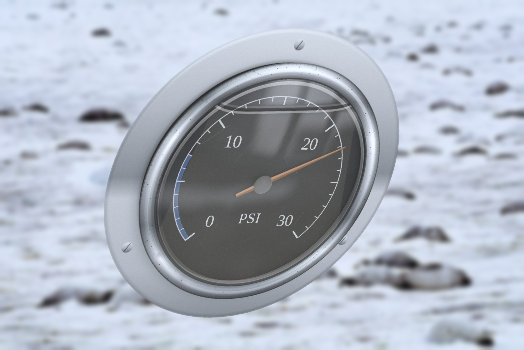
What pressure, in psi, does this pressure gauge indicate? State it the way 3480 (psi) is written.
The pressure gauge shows 22 (psi)
